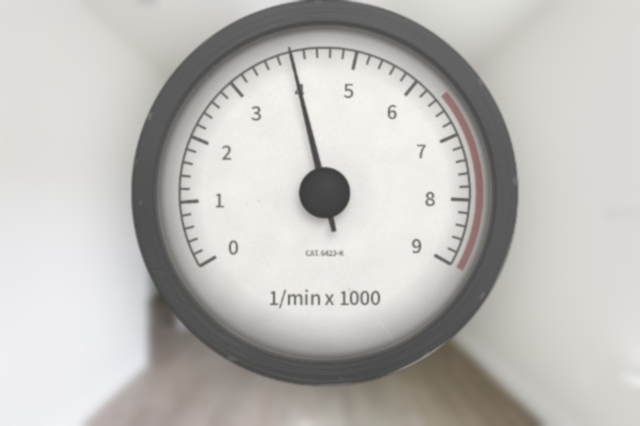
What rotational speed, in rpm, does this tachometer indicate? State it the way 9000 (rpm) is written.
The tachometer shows 4000 (rpm)
